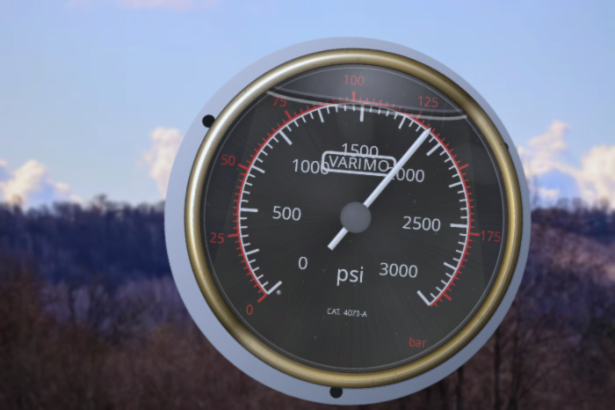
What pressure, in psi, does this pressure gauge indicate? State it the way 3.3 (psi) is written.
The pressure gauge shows 1900 (psi)
